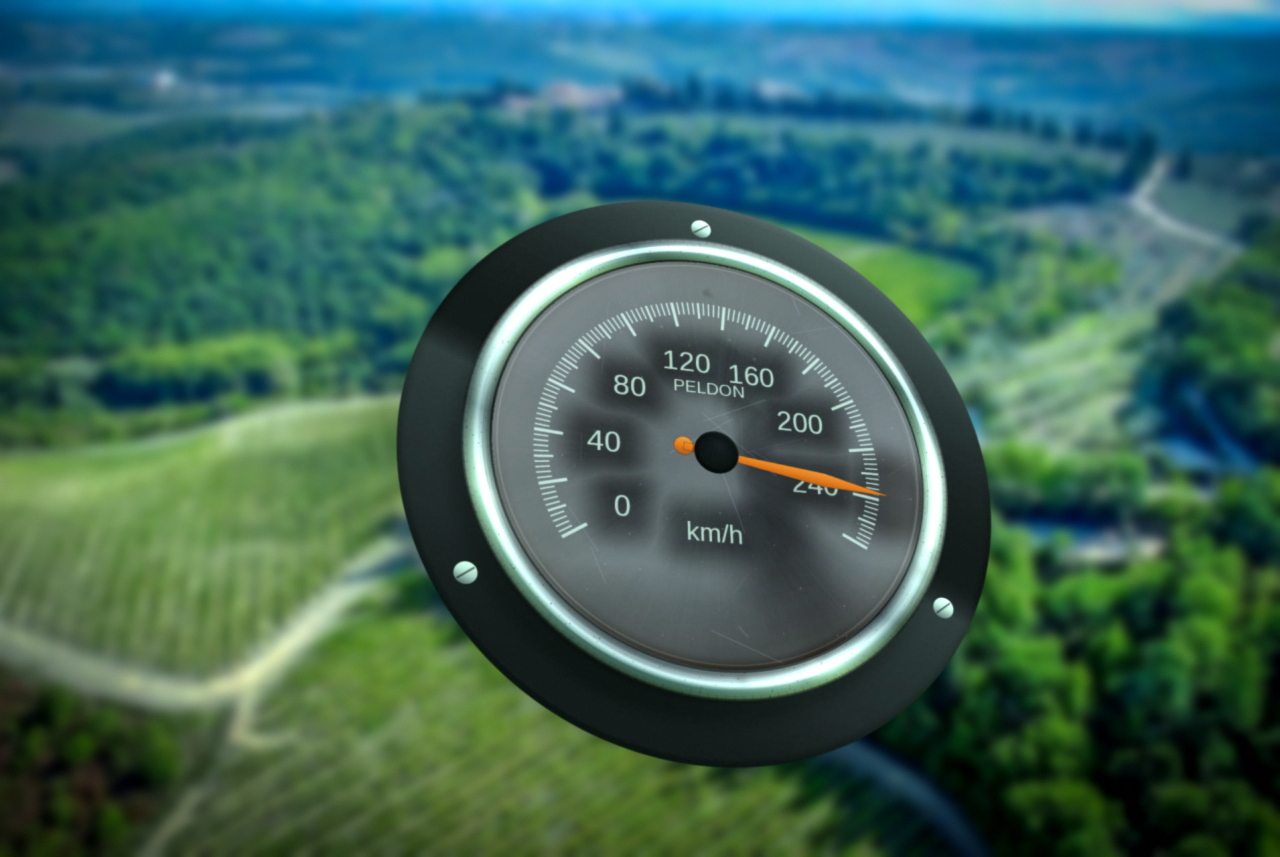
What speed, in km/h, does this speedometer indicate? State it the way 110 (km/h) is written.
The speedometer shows 240 (km/h)
